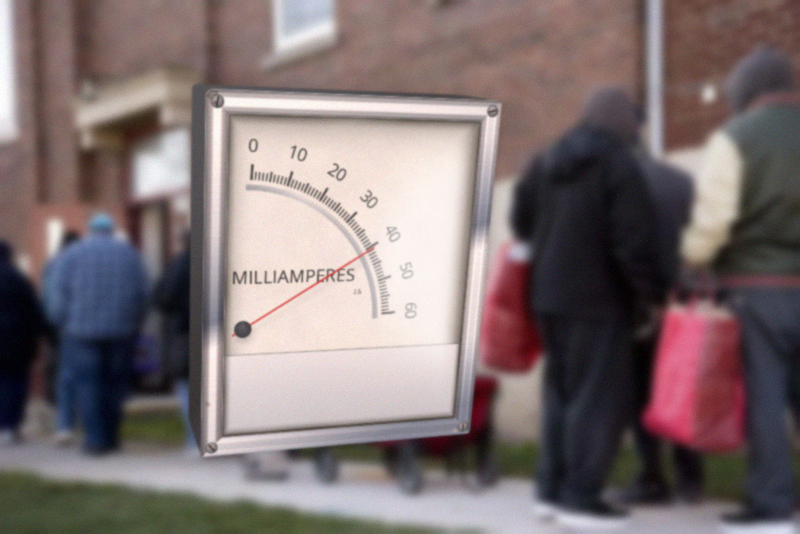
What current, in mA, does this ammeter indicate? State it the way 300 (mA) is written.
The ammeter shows 40 (mA)
